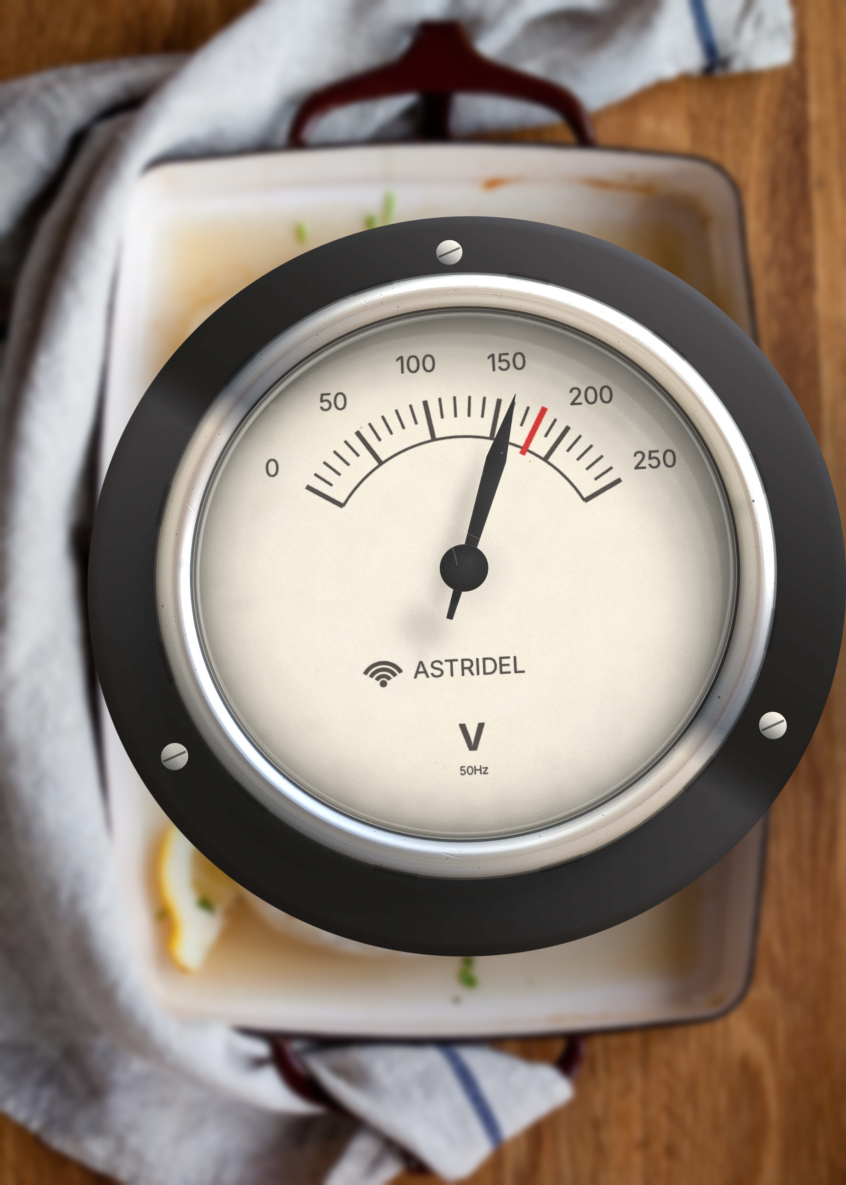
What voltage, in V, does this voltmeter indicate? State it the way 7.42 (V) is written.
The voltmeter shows 160 (V)
